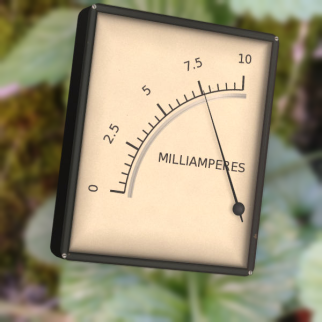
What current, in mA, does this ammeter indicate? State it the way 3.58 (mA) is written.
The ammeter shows 7.5 (mA)
